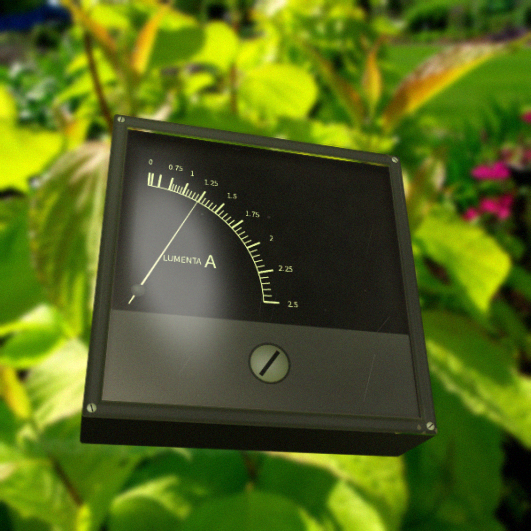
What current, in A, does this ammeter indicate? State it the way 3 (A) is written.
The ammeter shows 1.25 (A)
